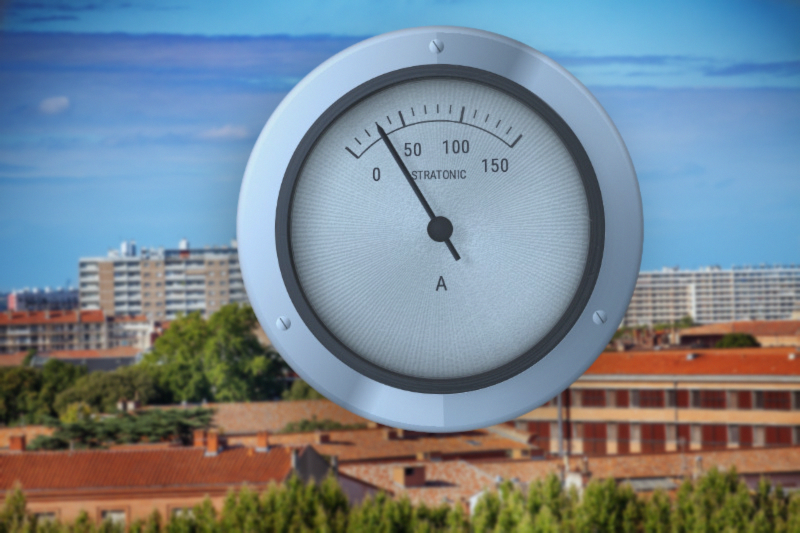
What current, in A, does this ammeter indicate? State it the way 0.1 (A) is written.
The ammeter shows 30 (A)
